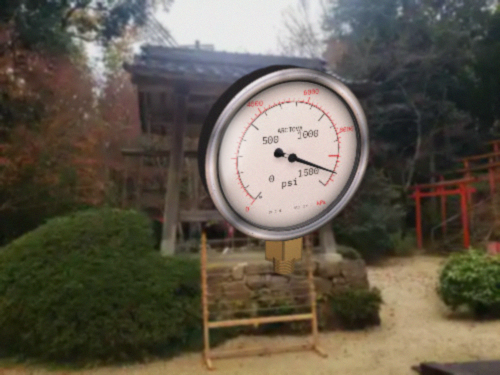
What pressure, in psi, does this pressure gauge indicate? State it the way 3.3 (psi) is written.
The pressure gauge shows 1400 (psi)
